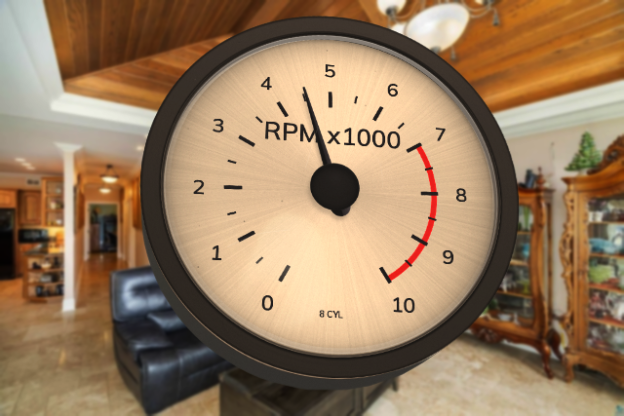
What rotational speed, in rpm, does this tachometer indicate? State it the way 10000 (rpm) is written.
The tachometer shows 4500 (rpm)
